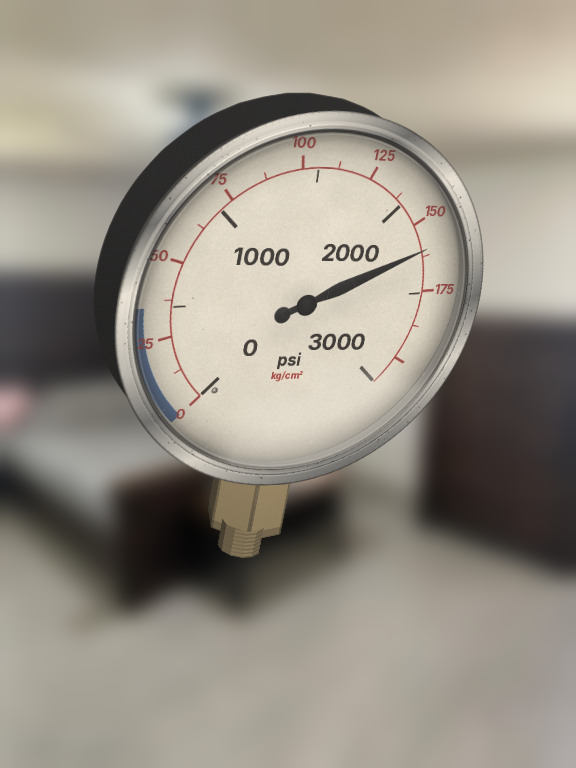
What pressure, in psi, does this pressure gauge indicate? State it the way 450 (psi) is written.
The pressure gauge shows 2250 (psi)
